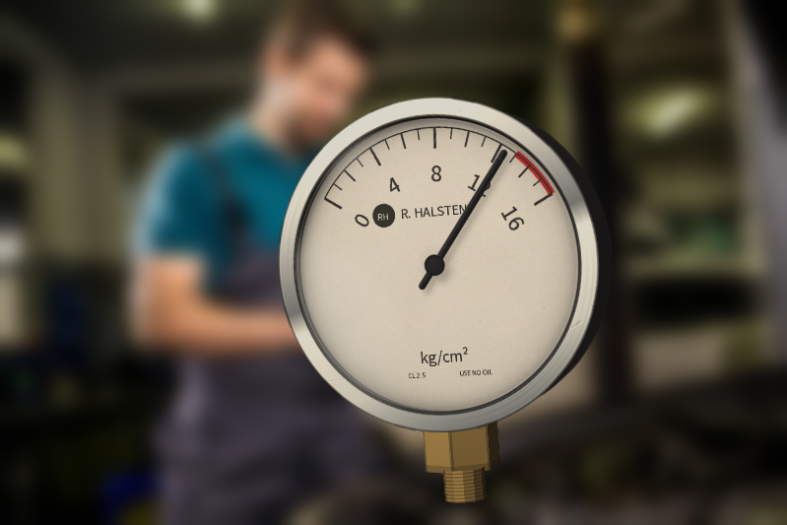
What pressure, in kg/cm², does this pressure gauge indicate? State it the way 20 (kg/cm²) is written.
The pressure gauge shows 12.5 (kg/cm²)
